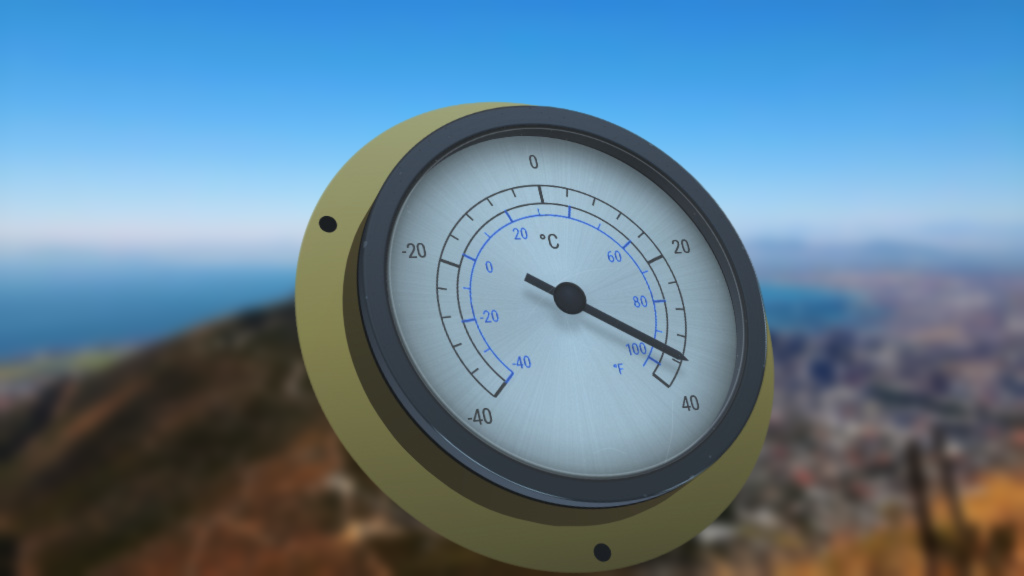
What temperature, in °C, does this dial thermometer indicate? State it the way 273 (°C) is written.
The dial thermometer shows 36 (°C)
